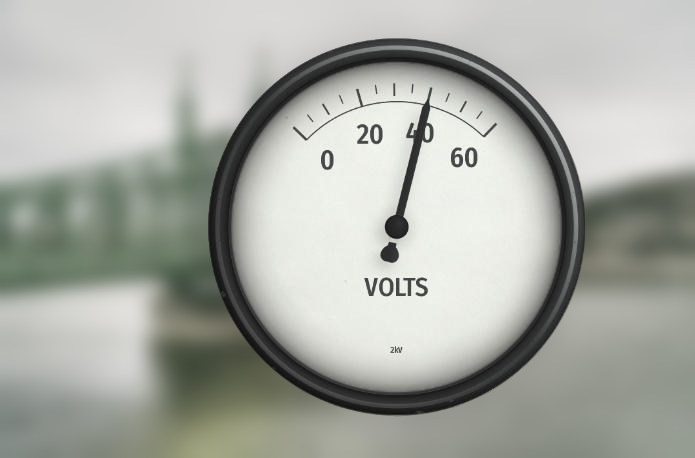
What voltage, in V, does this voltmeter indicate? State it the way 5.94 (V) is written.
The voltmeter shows 40 (V)
